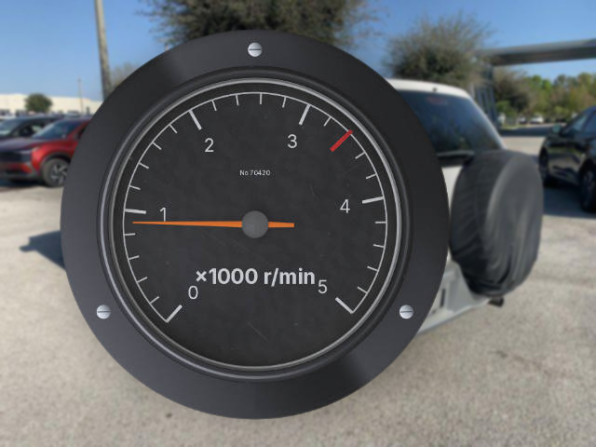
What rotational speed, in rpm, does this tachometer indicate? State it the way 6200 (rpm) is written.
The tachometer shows 900 (rpm)
